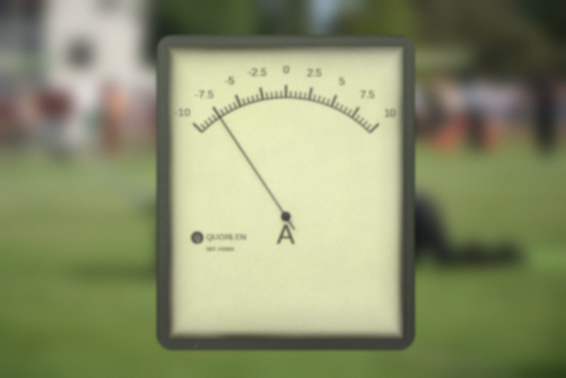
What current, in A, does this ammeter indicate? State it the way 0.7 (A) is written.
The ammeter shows -7.5 (A)
